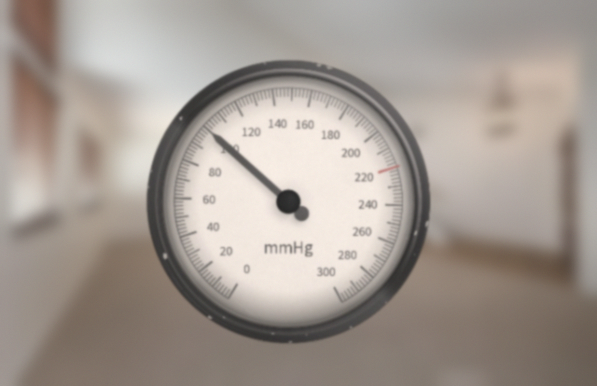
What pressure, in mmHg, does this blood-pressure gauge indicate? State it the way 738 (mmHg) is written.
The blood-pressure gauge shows 100 (mmHg)
